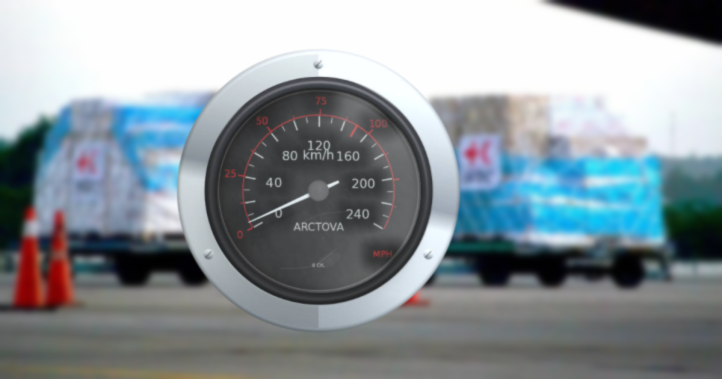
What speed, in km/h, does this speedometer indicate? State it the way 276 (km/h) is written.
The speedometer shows 5 (km/h)
